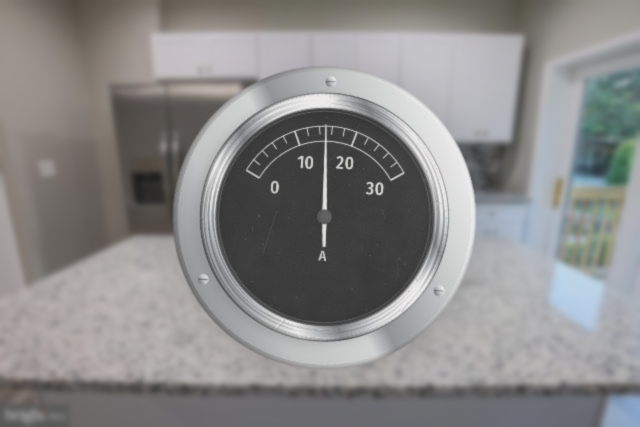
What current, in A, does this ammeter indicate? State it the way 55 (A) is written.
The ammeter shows 15 (A)
